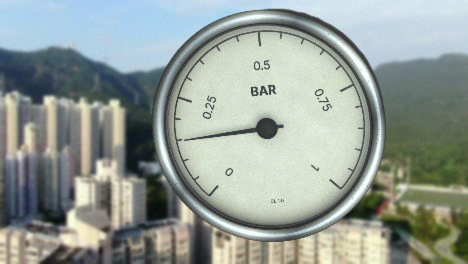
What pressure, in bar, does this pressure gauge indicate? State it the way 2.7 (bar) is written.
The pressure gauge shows 0.15 (bar)
